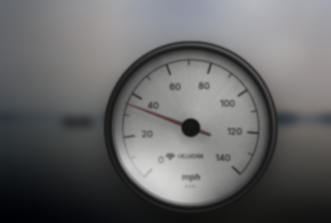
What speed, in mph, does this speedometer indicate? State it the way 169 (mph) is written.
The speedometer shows 35 (mph)
